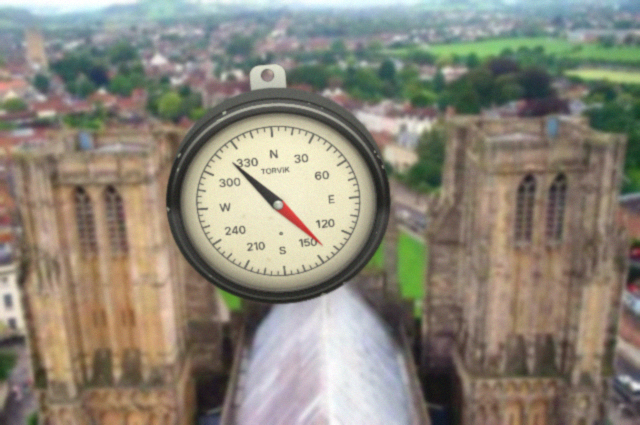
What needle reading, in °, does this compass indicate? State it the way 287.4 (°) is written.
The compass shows 140 (°)
